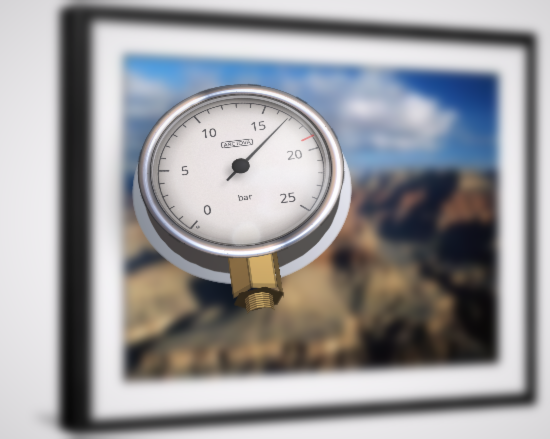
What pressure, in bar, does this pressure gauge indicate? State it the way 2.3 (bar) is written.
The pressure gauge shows 17 (bar)
